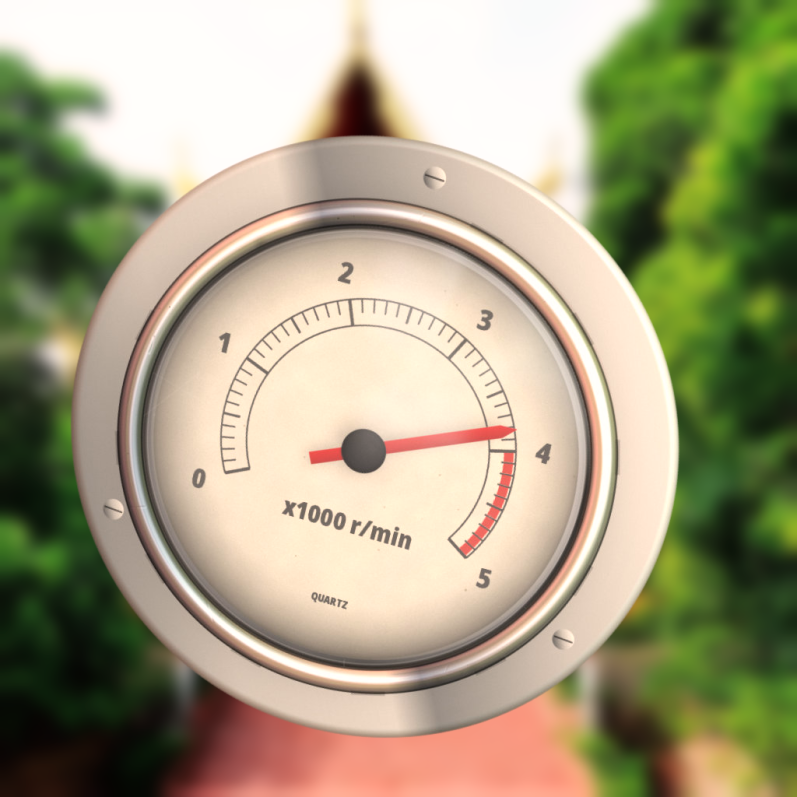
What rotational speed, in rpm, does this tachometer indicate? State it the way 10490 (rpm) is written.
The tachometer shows 3800 (rpm)
